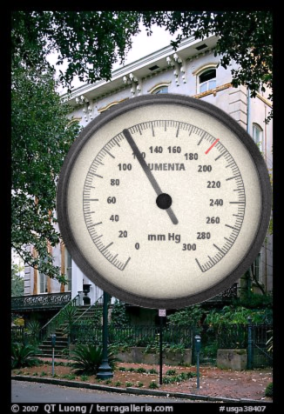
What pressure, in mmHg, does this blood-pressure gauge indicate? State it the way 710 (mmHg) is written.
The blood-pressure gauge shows 120 (mmHg)
